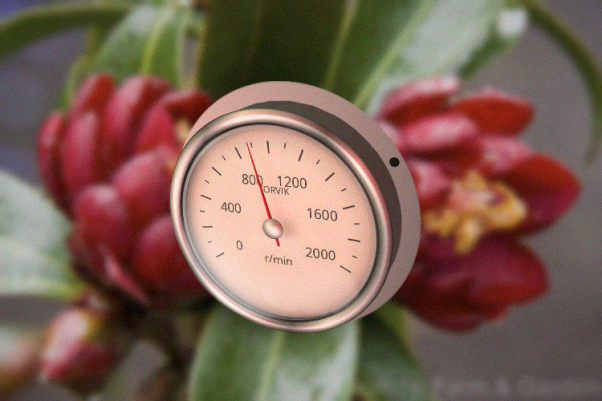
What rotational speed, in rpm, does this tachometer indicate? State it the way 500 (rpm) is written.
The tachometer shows 900 (rpm)
